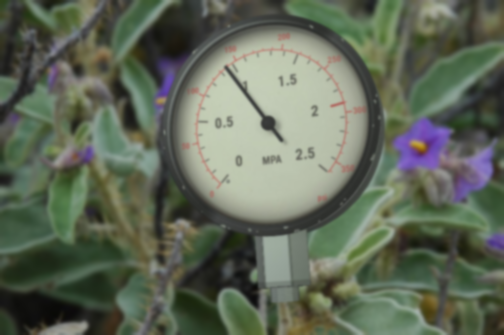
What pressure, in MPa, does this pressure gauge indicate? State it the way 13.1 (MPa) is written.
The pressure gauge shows 0.95 (MPa)
